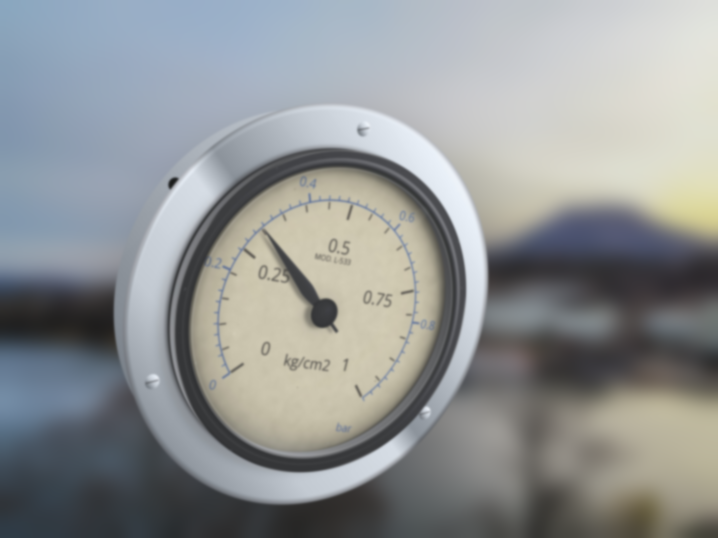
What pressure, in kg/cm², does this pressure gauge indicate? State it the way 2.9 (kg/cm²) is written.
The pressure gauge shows 0.3 (kg/cm²)
